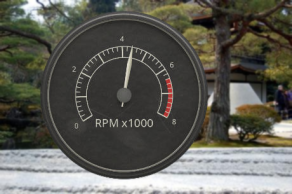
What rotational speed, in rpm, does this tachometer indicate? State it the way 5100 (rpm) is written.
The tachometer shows 4400 (rpm)
